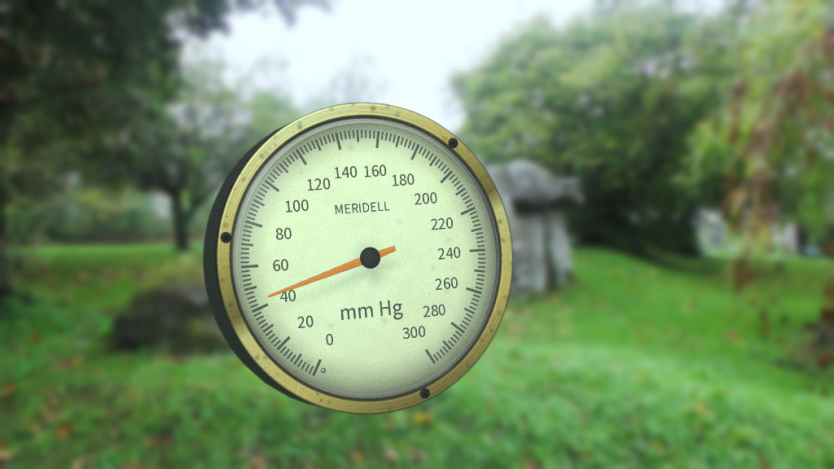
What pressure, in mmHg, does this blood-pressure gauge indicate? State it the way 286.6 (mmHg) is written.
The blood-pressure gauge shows 44 (mmHg)
